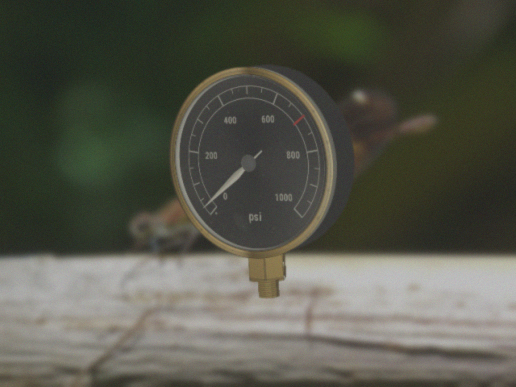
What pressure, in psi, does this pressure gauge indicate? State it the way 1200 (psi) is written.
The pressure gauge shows 25 (psi)
